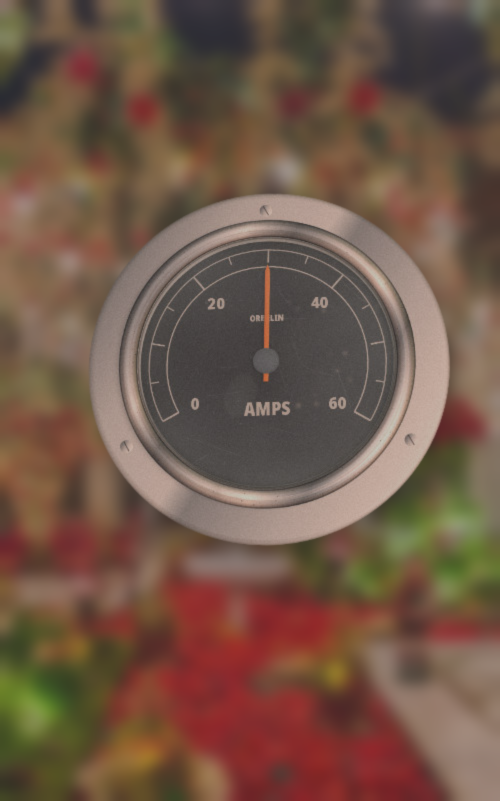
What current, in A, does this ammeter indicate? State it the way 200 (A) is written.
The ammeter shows 30 (A)
